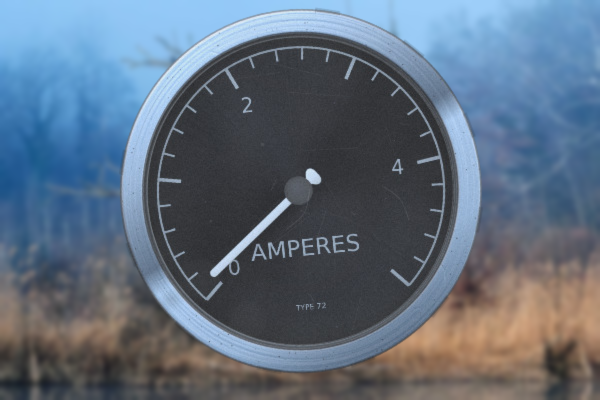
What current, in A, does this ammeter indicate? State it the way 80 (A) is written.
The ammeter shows 0.1 (A)
